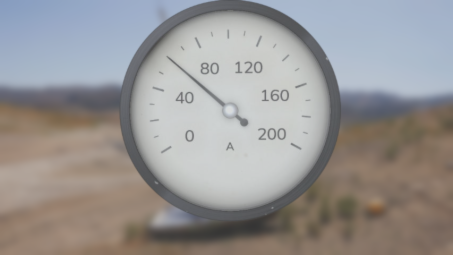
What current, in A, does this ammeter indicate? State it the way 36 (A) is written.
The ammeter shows 60 (A)
